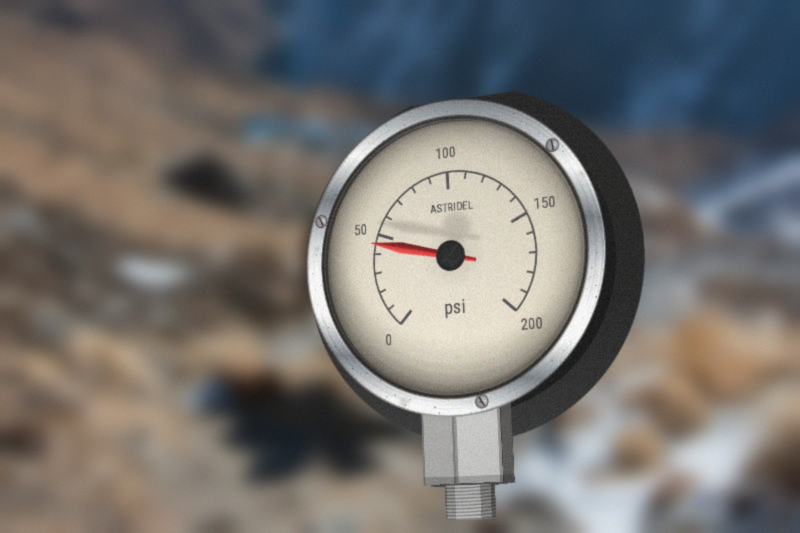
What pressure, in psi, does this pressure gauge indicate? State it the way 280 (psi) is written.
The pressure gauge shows 45 (psi)
